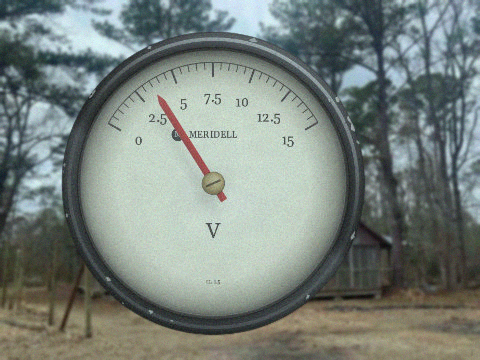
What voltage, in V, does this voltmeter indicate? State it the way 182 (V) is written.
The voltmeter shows 3.5 (V)
